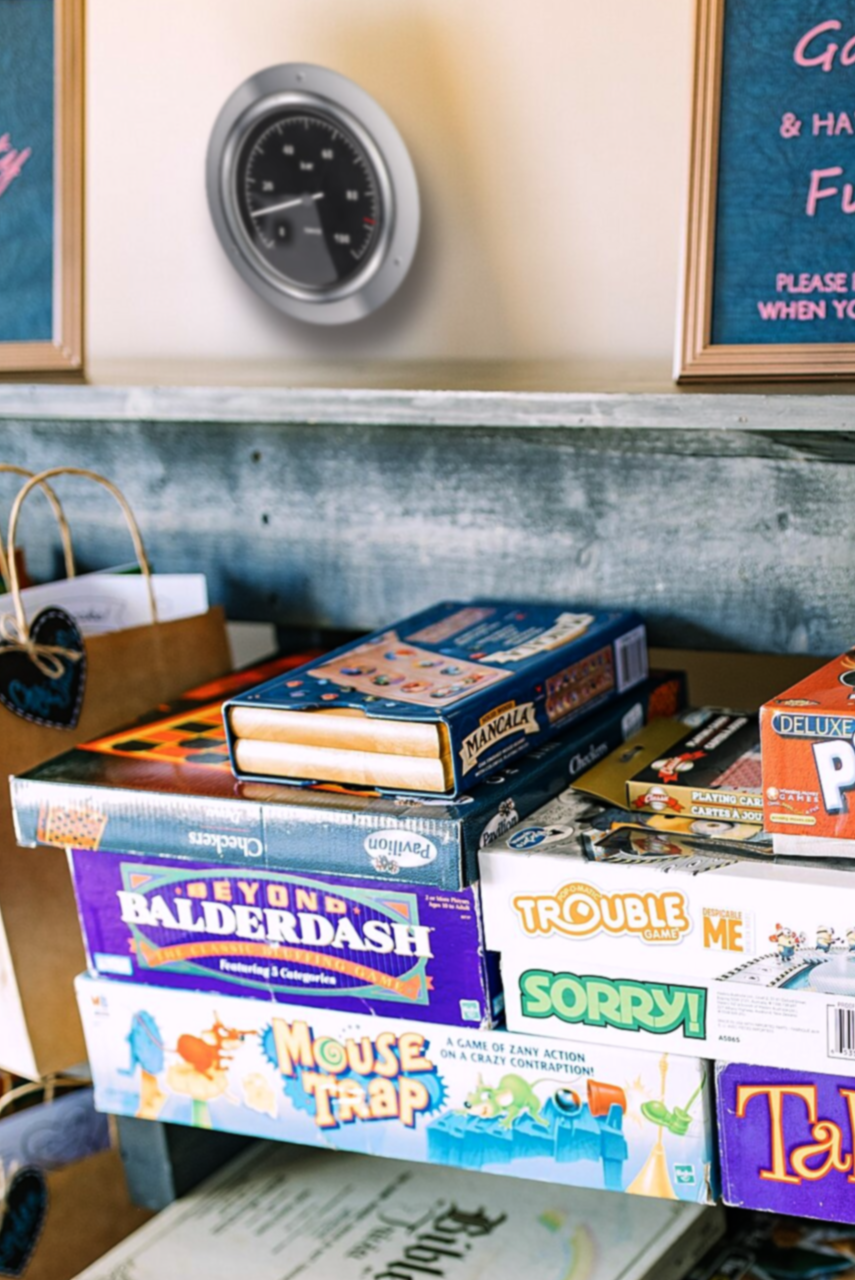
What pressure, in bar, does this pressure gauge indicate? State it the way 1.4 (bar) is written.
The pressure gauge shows 10 (bar)
